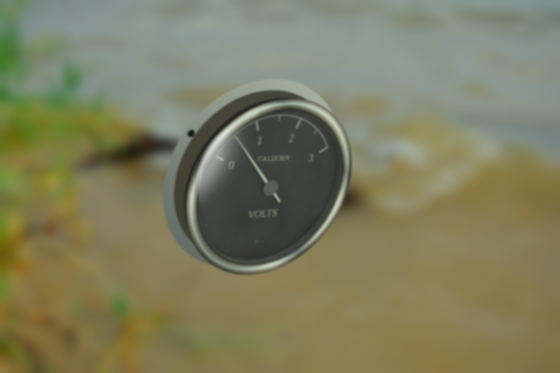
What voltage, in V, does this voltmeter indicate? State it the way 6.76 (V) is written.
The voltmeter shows 0.5 (V)
